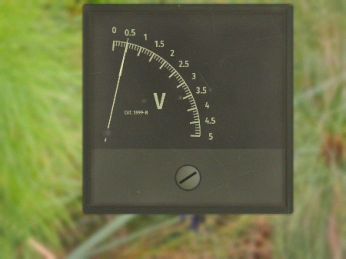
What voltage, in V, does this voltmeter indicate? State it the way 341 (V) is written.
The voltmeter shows 0.5 (V)
